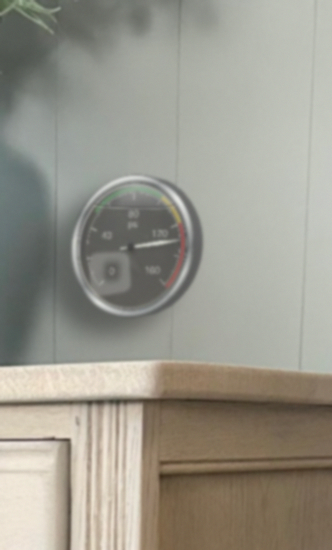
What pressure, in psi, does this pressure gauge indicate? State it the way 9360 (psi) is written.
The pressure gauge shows 130 (psi)
